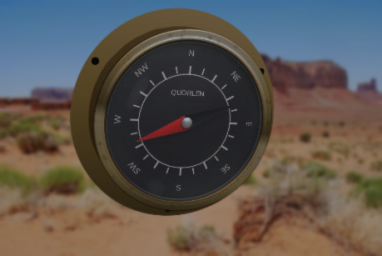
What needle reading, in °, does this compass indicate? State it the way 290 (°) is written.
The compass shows 247.5 (°)
